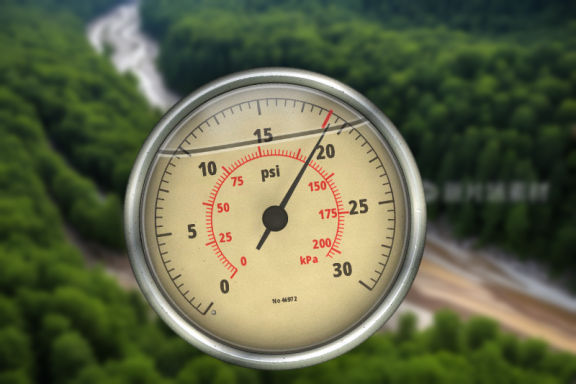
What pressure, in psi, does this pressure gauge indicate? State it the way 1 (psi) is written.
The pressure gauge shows 19.25 (psi)
